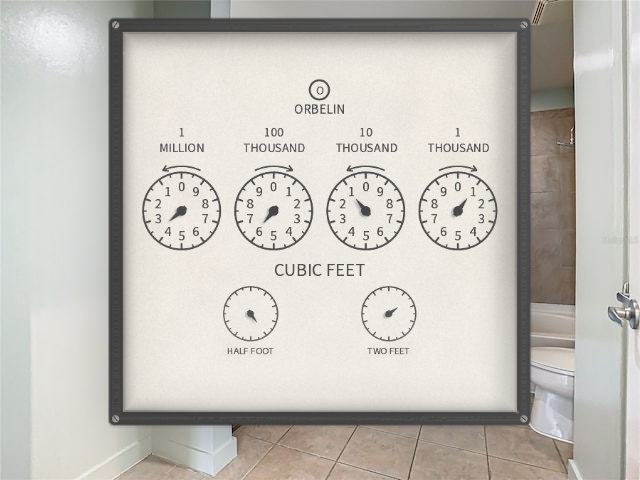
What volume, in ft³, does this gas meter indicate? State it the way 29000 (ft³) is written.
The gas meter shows 361100 (ft³)
